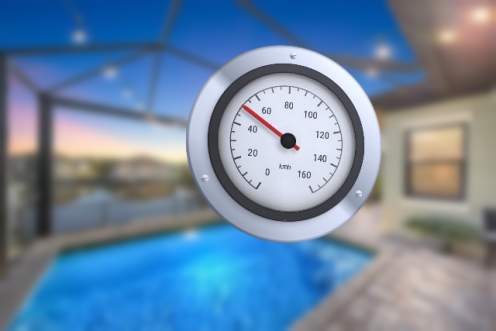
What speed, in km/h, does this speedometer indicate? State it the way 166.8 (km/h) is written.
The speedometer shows 50 (km/h)
